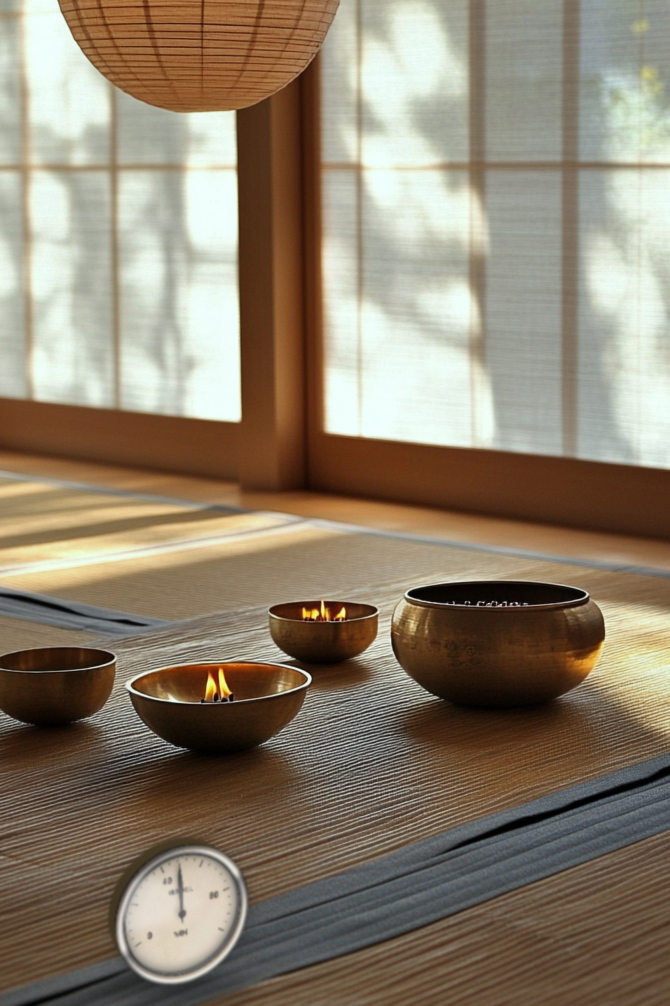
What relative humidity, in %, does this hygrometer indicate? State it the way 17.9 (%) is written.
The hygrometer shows 48 (%)
